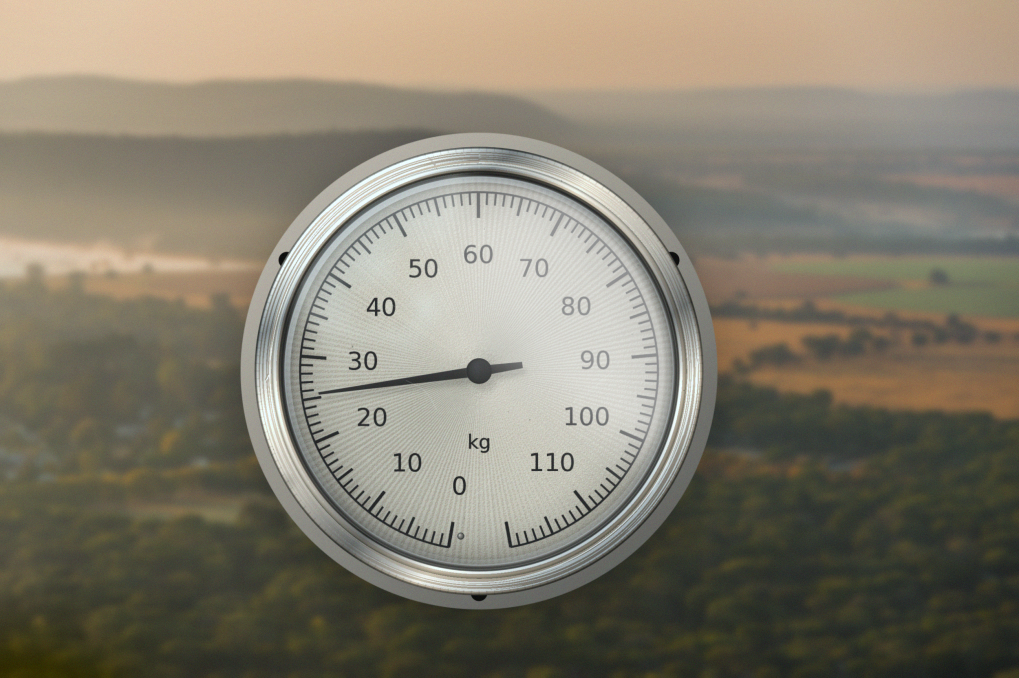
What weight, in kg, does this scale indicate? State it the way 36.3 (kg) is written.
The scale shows 25.5 (kg)
